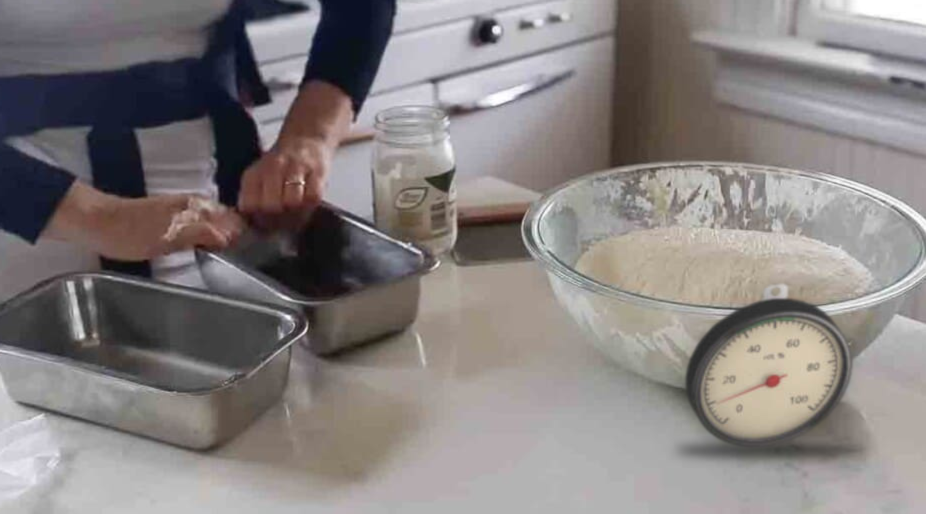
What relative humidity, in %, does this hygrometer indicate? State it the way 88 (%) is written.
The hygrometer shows 10 (%)
